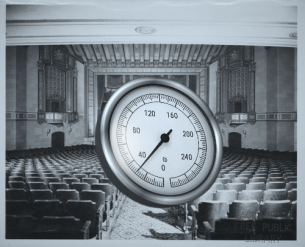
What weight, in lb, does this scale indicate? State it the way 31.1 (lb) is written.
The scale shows 30 (lb)
